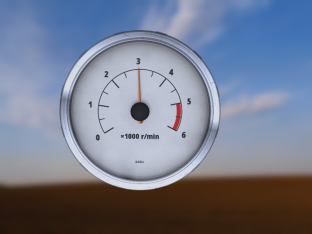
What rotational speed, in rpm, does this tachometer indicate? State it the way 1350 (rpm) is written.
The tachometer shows 3000 (rpm)
